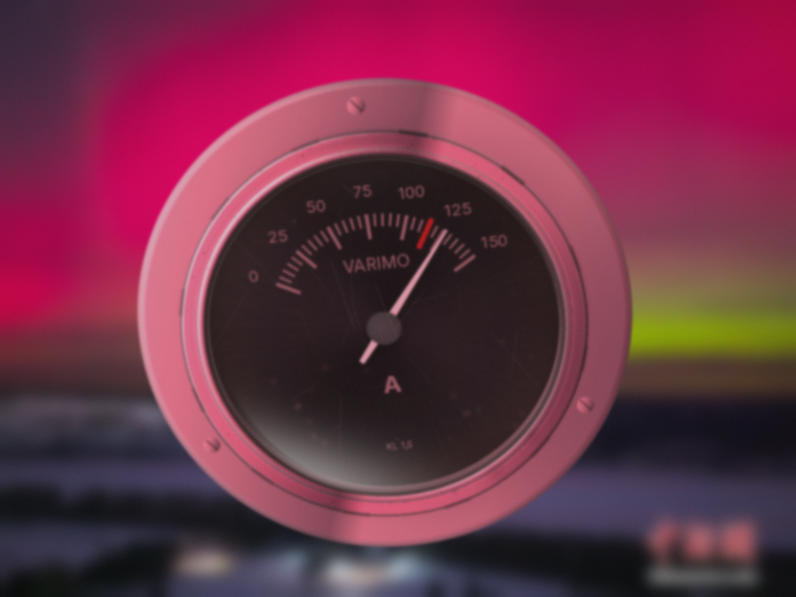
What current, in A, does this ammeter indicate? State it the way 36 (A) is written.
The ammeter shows 125 (A)
